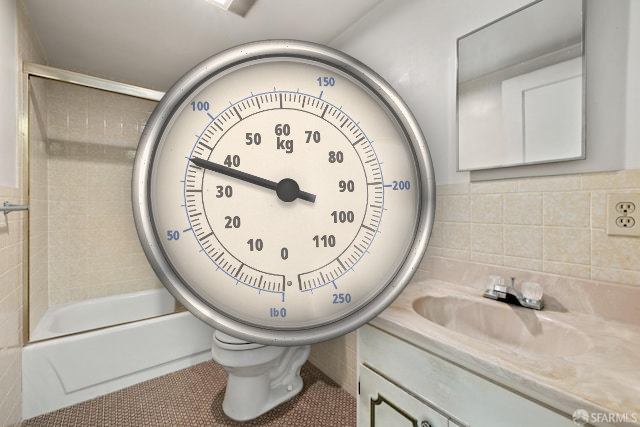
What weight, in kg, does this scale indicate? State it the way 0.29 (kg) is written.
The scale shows 36 (kg)
